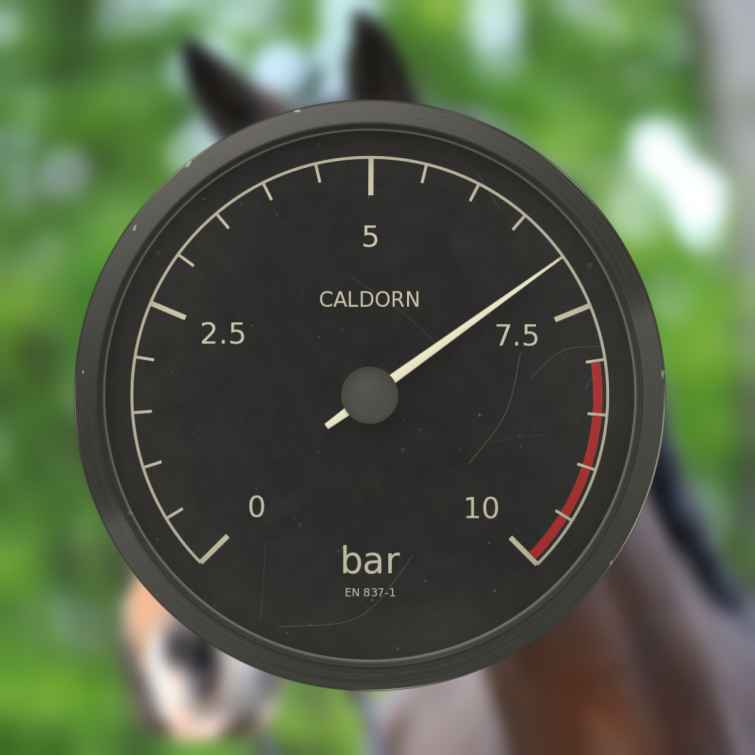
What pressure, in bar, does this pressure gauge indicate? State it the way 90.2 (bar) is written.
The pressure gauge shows 7 (bar)
